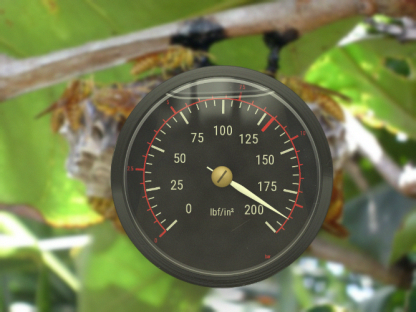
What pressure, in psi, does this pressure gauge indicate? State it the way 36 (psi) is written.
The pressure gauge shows 190 (psi)
